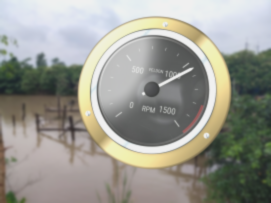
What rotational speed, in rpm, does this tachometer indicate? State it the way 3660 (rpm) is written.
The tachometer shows 1050 (rpm)
